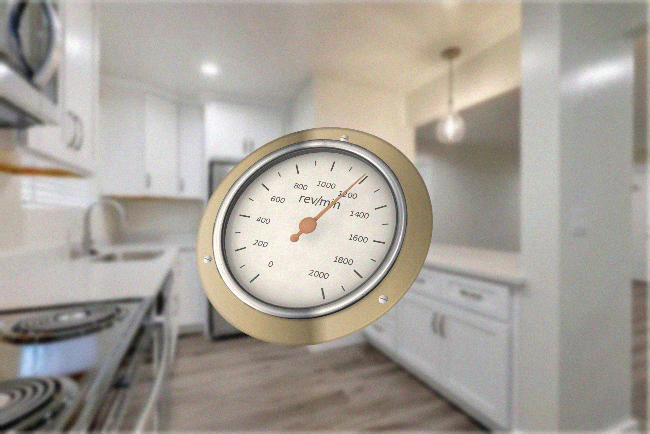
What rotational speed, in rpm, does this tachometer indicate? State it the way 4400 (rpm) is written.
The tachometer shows 1200 (rpm)
